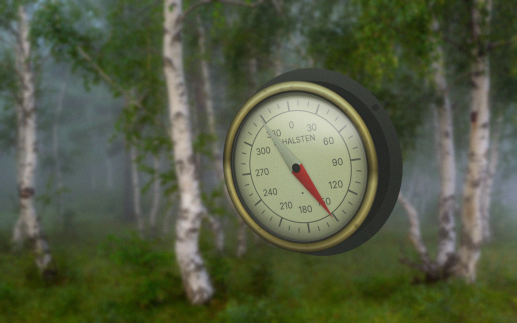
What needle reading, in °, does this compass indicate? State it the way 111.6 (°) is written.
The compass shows 150 (°)
